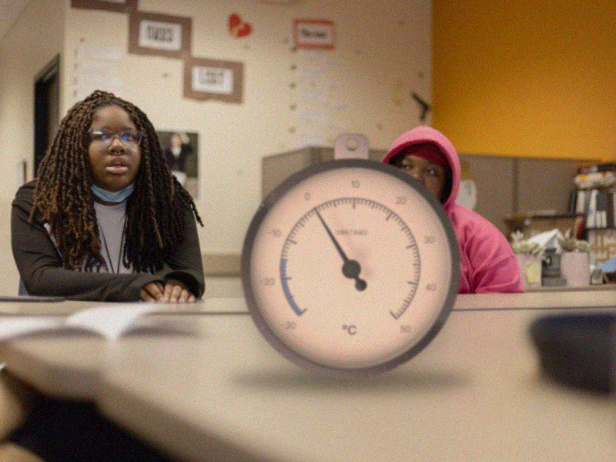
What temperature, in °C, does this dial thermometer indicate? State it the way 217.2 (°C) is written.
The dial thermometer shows 0 (°C)
